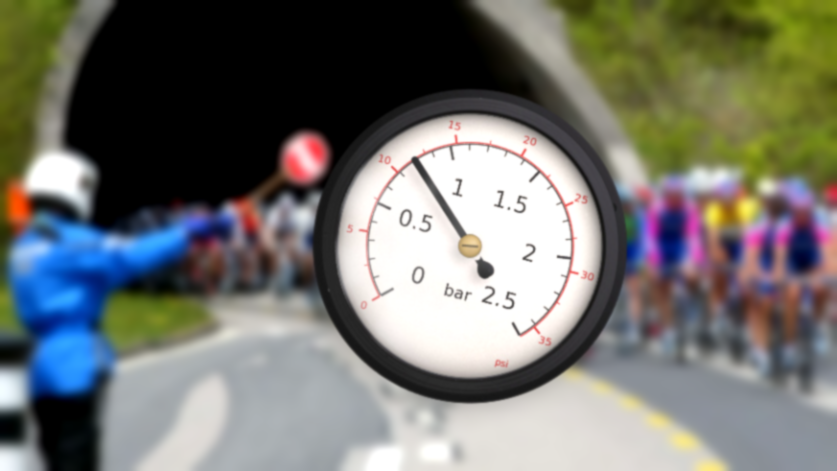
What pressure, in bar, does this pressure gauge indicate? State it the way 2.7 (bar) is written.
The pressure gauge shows 0.8 (bar)
